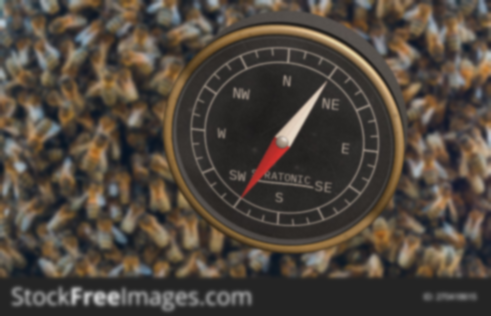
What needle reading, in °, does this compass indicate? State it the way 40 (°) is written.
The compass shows 210 (°)
